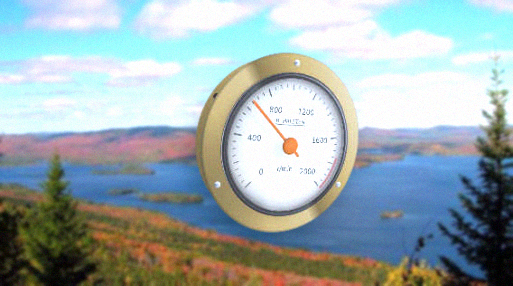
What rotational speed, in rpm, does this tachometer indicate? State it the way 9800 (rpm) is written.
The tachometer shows 650 (rpm)
